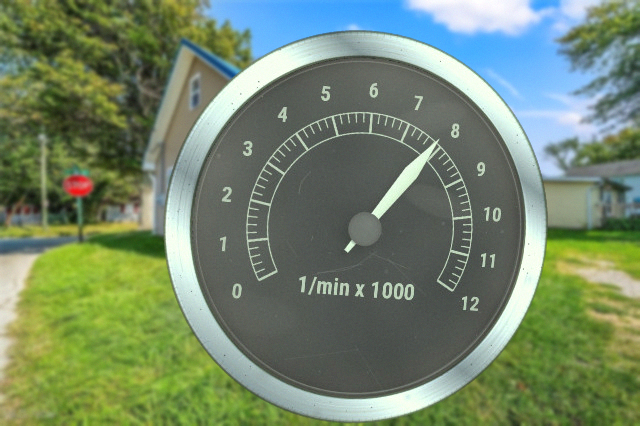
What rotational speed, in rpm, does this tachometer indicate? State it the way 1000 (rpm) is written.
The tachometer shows 7800 (rpm)
